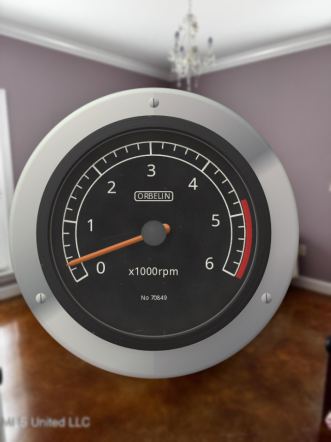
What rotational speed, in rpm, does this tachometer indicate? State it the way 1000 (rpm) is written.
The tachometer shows 300 (rpm)
